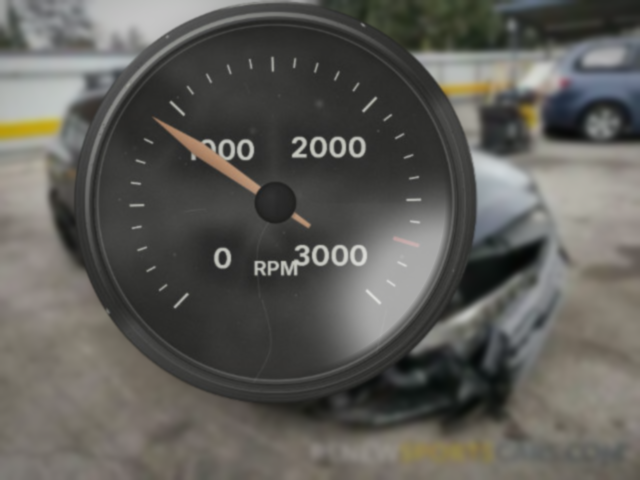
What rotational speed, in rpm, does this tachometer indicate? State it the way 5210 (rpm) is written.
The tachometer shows 900 (rpm)
